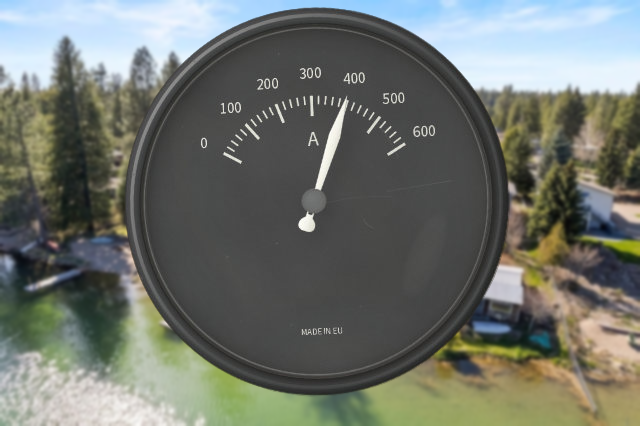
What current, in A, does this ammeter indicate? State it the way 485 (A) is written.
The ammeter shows 400 (A)
